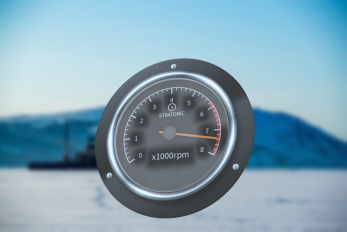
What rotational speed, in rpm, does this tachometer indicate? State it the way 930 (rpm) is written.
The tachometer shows 7400 (rpm)
